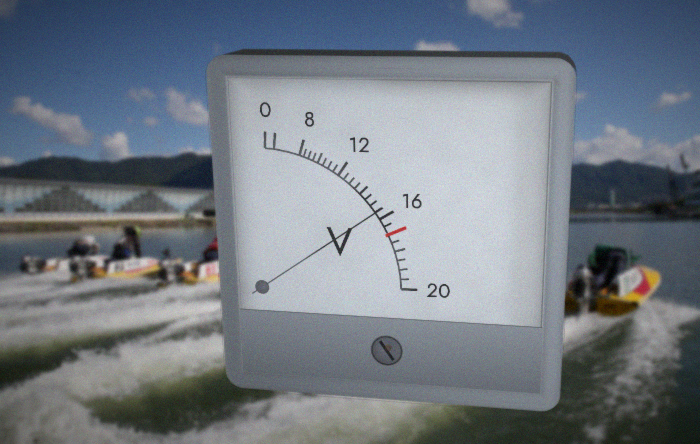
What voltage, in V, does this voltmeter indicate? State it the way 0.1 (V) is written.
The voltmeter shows 15.5 (V)
